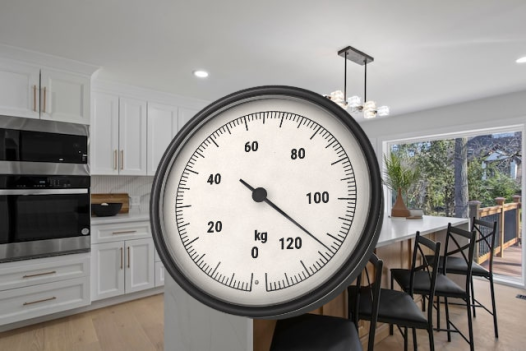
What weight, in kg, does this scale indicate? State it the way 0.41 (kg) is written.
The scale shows 113 (kg)
